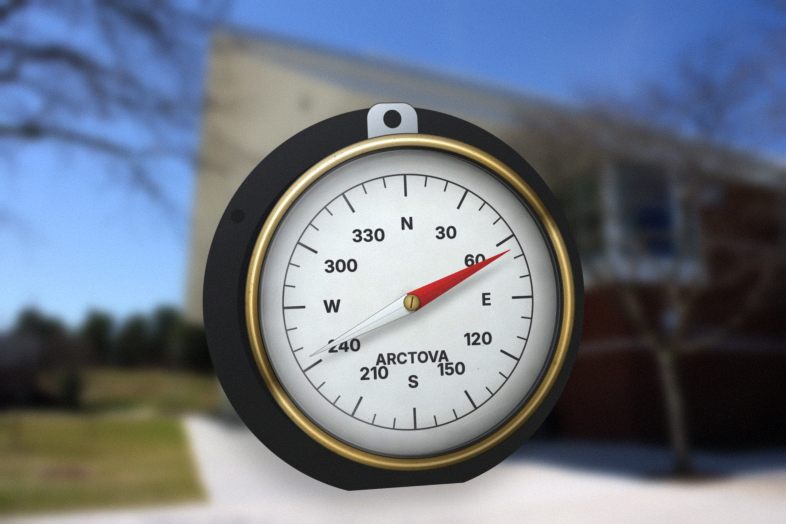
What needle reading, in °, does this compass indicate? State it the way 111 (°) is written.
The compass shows 65 (°)
